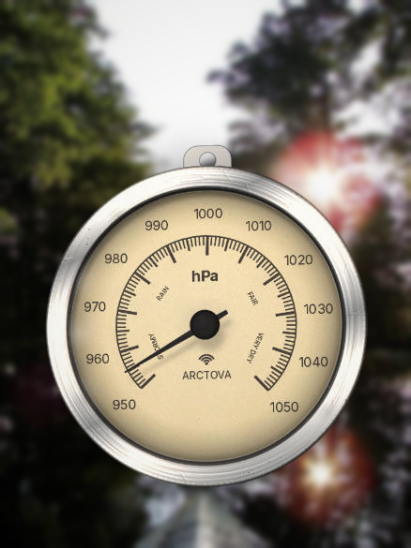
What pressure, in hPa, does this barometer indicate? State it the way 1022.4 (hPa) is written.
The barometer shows 955 (hPa)
